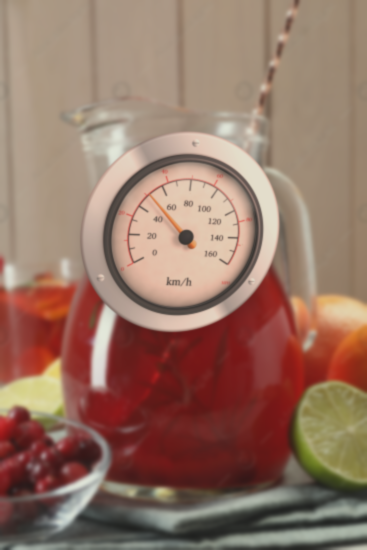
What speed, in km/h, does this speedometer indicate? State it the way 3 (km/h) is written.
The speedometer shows 50 (km/h)
